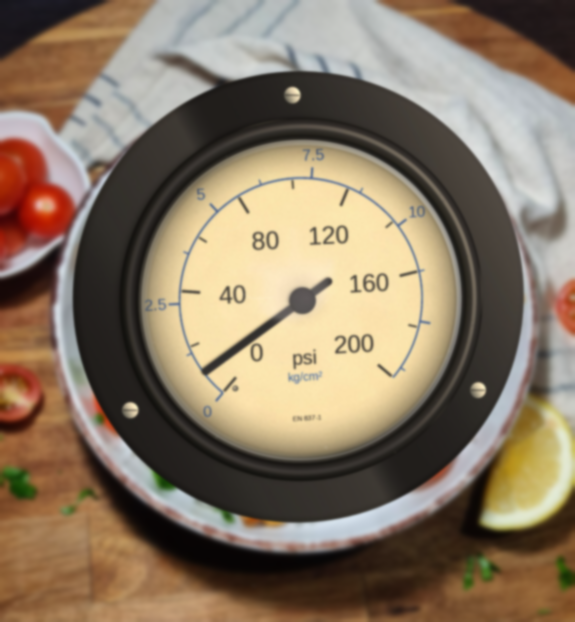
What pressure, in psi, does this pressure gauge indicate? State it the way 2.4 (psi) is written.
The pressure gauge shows 10 (psi)
